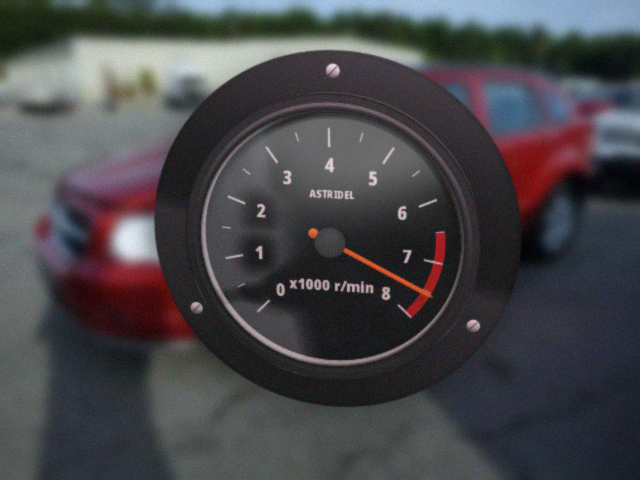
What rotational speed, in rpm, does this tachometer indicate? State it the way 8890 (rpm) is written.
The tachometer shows 7500 (rpm)
